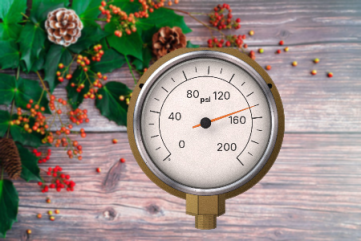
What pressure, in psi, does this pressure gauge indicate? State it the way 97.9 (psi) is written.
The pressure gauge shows 150 (psi)
